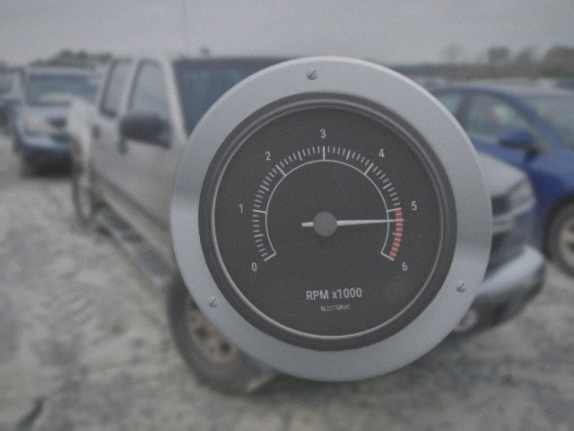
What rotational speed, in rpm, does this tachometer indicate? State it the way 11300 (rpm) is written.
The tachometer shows 5200 (rpm)
